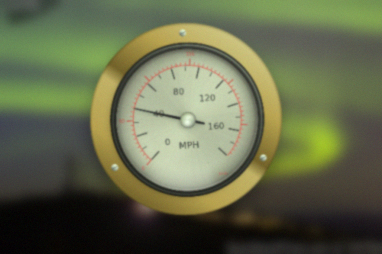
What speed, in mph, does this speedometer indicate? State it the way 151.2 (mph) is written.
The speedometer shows 40 (mph)
